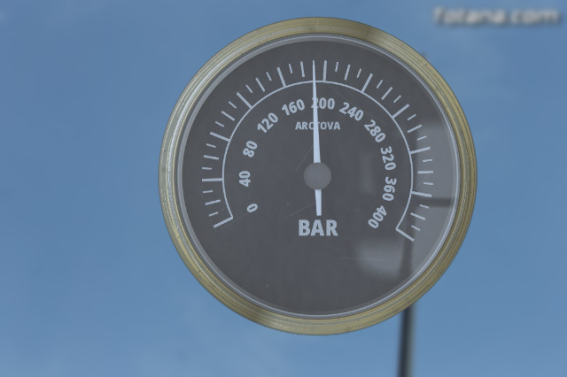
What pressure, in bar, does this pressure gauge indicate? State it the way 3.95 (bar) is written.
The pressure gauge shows 190 (bar)
